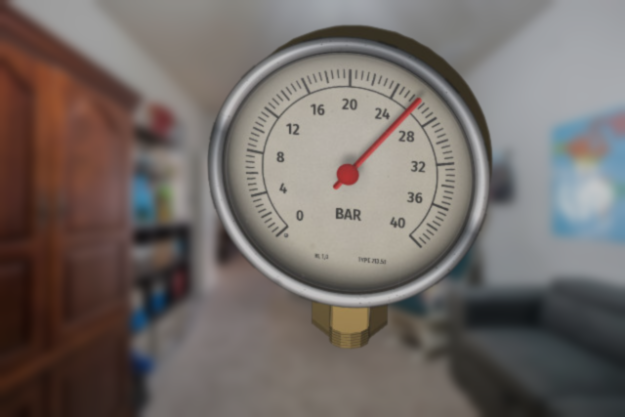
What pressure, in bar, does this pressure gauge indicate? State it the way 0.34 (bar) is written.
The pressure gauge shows 26 (bar)
